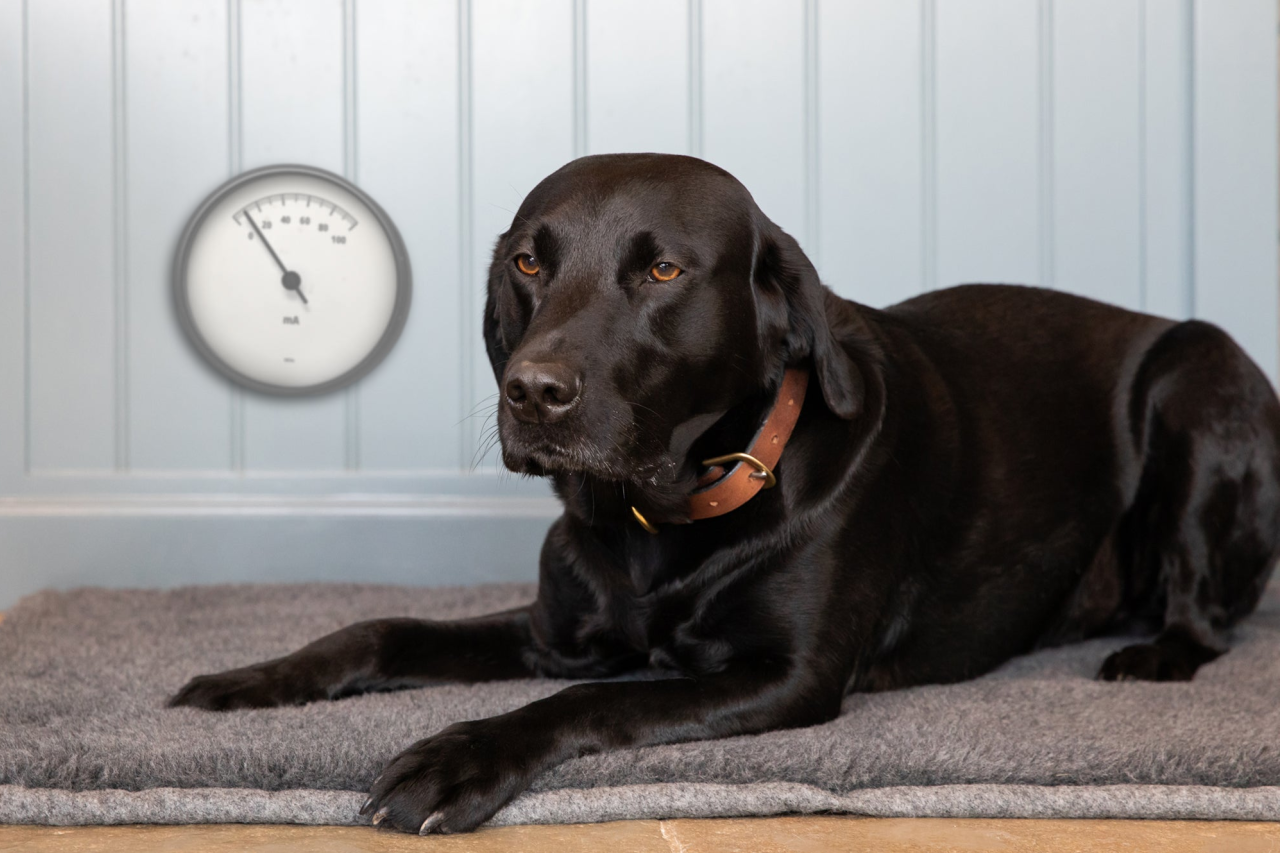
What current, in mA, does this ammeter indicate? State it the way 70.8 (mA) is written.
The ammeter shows 10 (mA)
